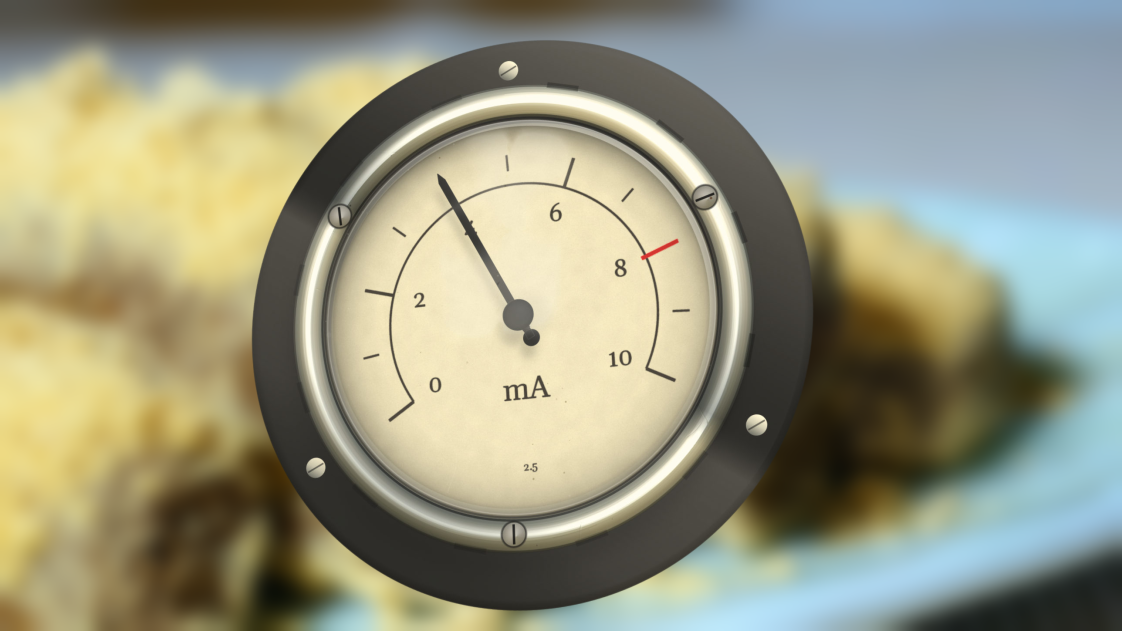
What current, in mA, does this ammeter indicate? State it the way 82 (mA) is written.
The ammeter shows 4 (mA)
